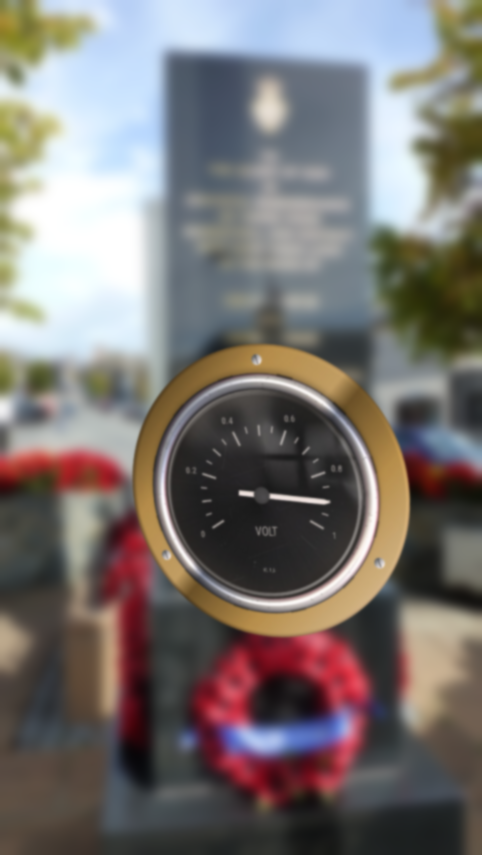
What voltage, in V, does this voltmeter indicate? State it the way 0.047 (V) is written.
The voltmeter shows 0.9 (V)
